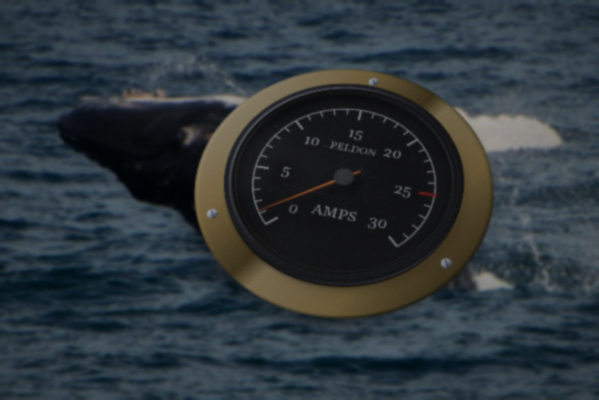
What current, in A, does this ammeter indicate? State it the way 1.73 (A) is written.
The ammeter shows 1 (A)
